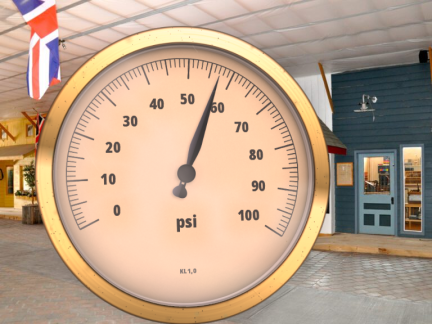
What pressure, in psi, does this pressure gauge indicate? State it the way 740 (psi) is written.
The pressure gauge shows 57 (psi)
